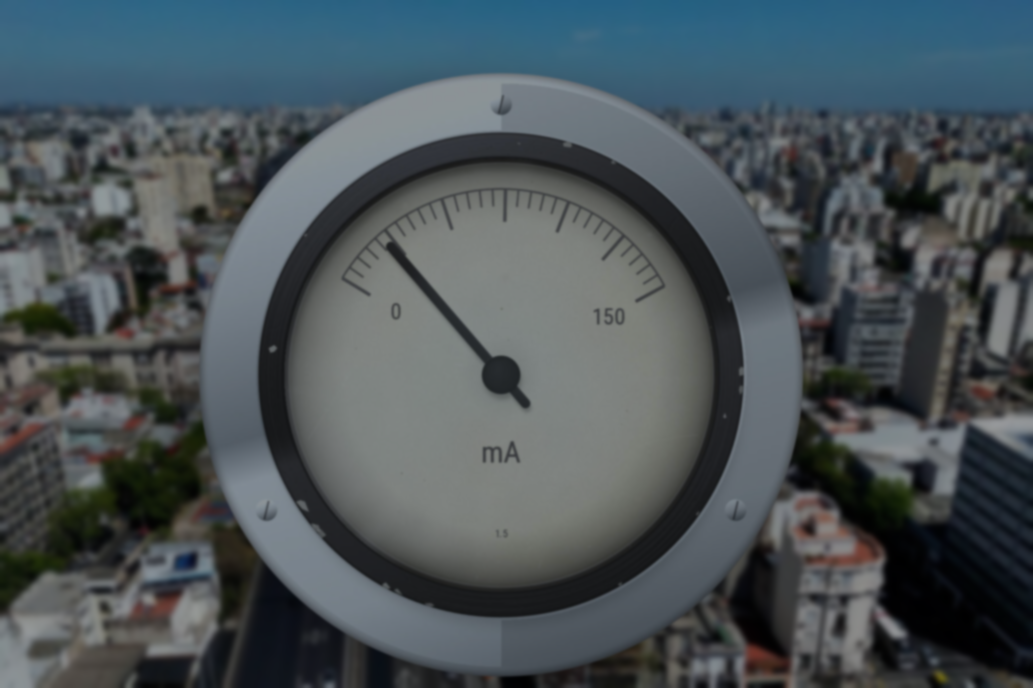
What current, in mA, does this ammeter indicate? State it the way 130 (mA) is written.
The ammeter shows 22.5 (mA)
